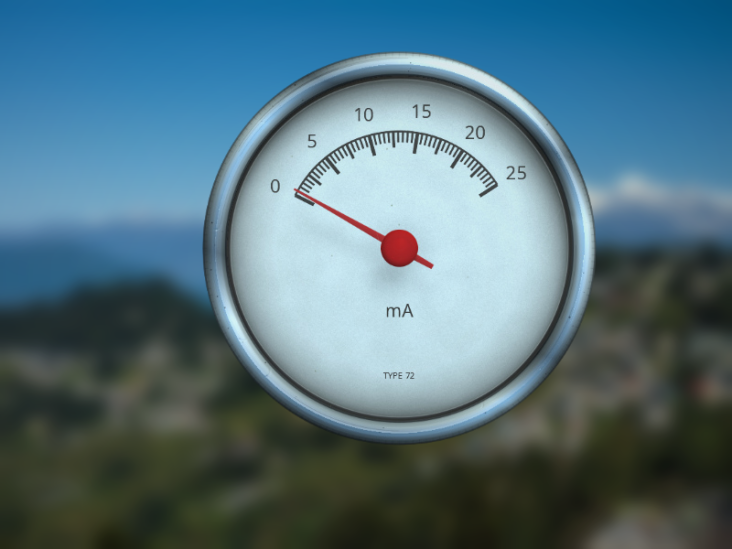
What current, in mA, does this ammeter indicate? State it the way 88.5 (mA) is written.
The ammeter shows 0.5 (mA)
